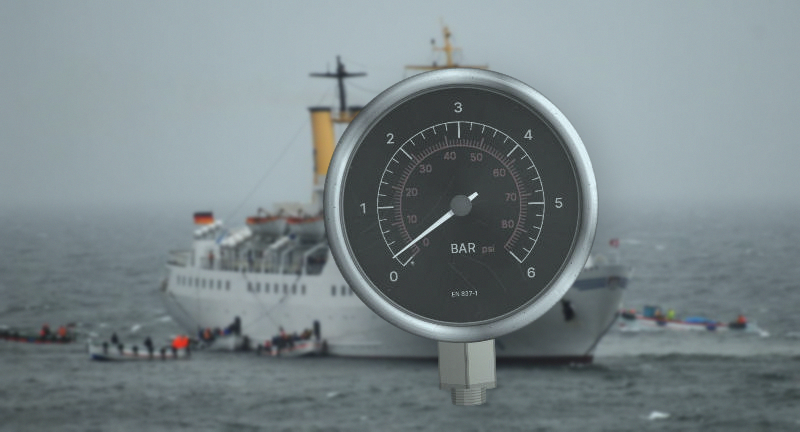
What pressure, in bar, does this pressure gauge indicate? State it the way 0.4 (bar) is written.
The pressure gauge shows 0.2 (bar)
